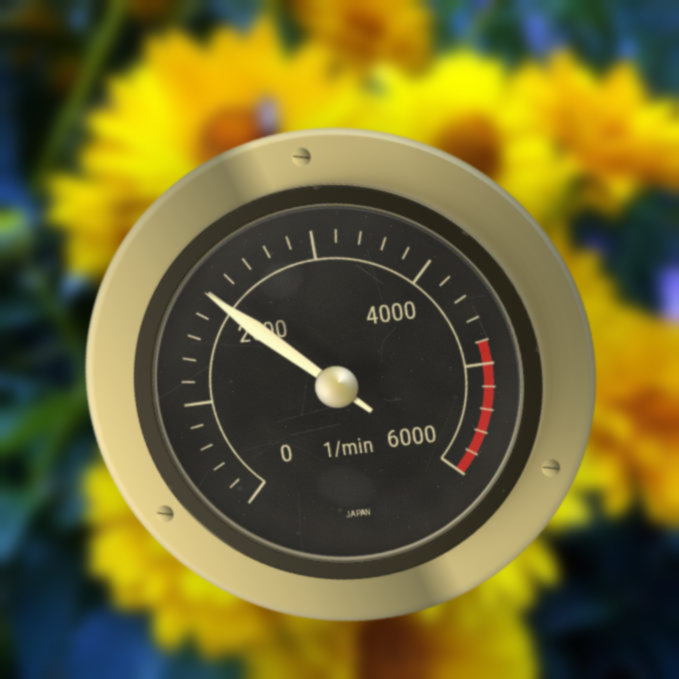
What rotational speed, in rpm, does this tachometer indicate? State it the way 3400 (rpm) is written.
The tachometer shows 2000 (rpm)
